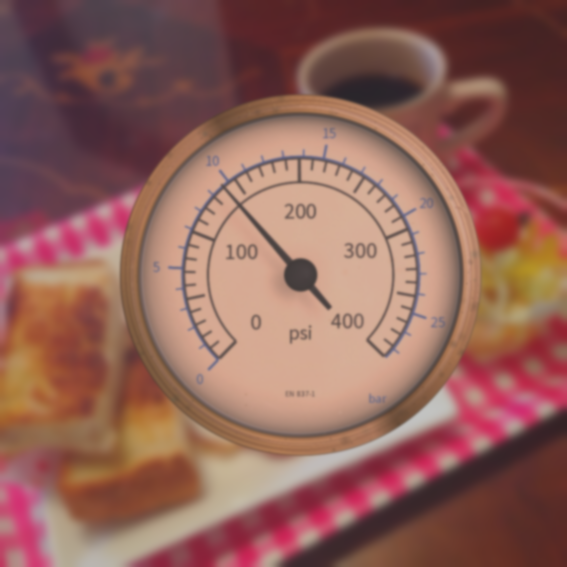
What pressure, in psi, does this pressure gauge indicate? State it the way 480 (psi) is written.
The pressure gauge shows 140 (psi)
